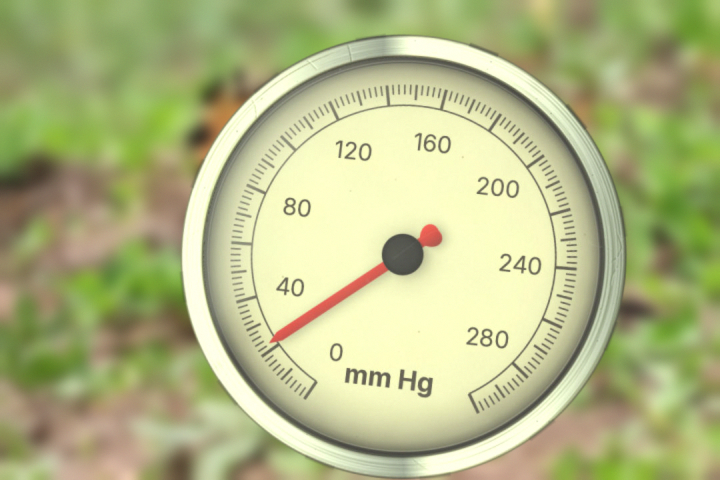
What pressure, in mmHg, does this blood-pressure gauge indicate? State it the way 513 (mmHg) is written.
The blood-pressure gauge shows 22 (mmHg)
